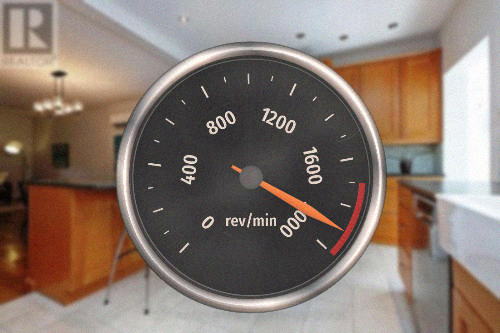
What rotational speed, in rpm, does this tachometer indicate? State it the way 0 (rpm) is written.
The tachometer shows 1900 (rpm)
